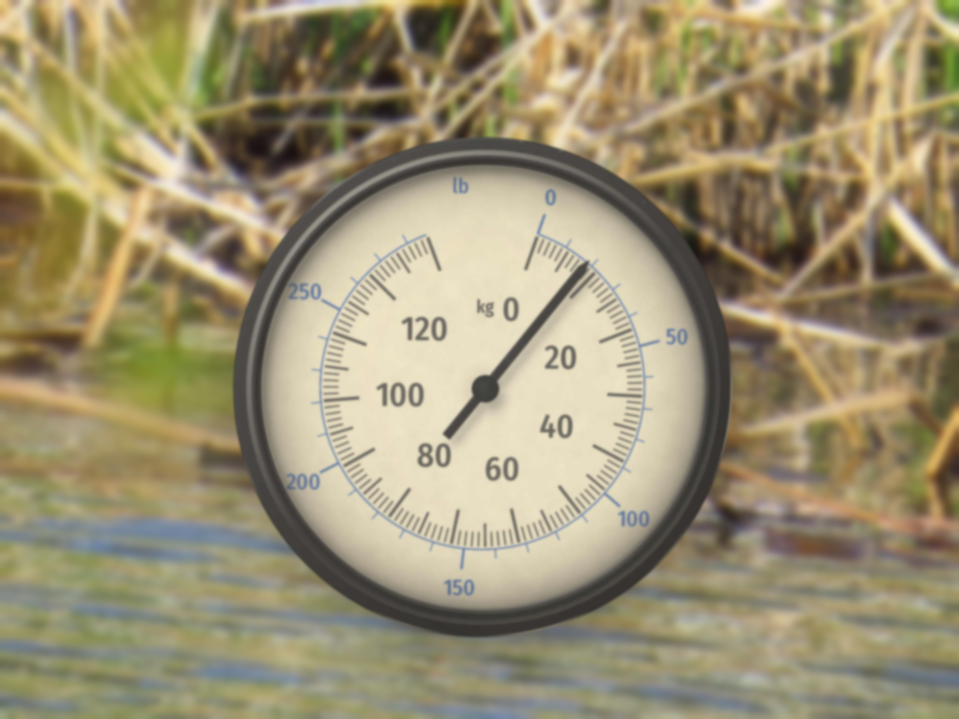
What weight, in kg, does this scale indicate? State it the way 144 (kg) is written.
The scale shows 8 (kg)
